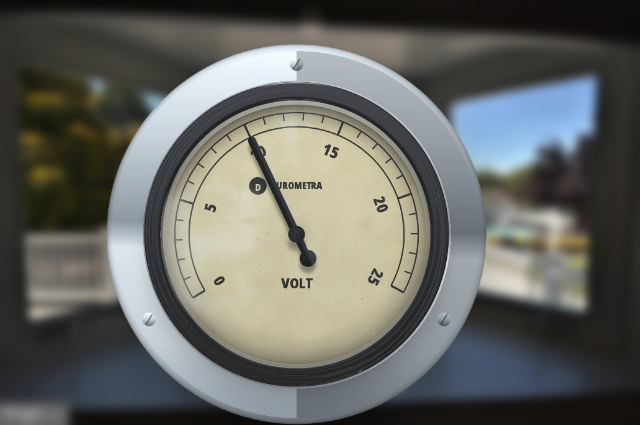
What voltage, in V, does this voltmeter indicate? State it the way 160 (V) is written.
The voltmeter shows 10 (V)
